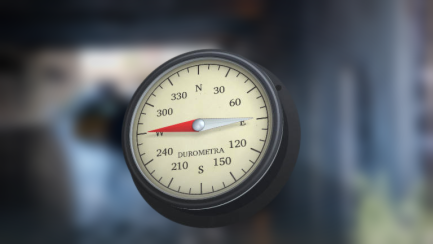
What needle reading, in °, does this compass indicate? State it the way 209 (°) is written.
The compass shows 270 (°)
